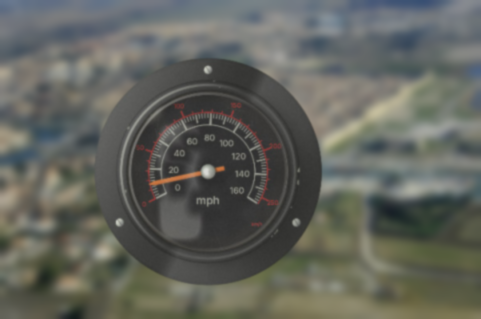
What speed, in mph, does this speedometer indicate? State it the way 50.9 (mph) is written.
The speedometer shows 10 (mph)
